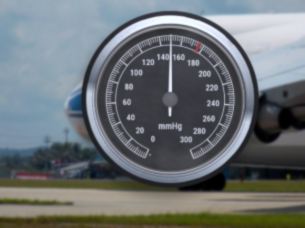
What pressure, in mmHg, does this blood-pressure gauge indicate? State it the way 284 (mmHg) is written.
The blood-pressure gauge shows 150 (mmHg)
